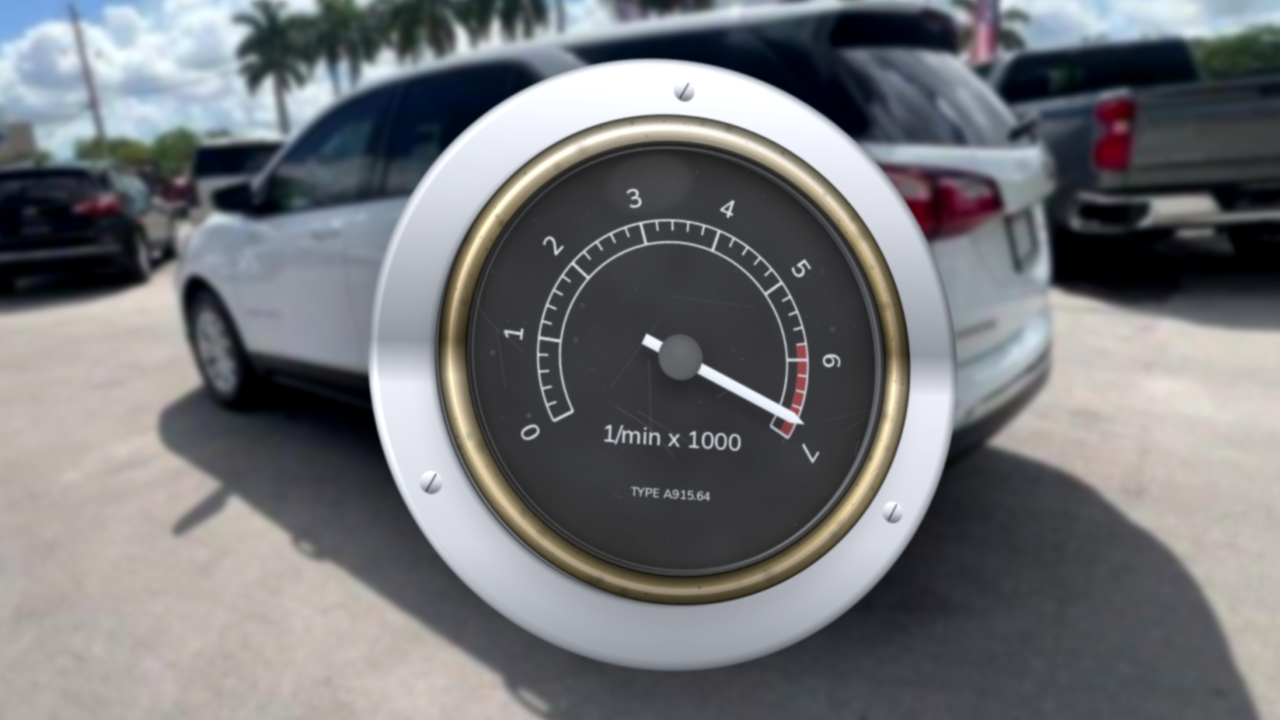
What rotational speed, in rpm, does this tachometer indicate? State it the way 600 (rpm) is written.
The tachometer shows 6800 (rpm)
